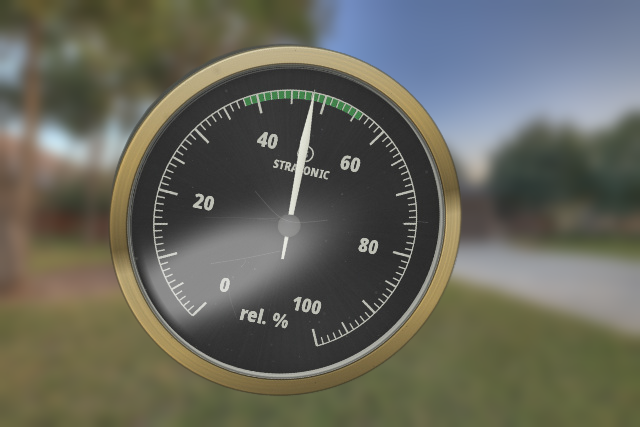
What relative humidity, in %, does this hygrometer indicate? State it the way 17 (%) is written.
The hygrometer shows 48 (%)
